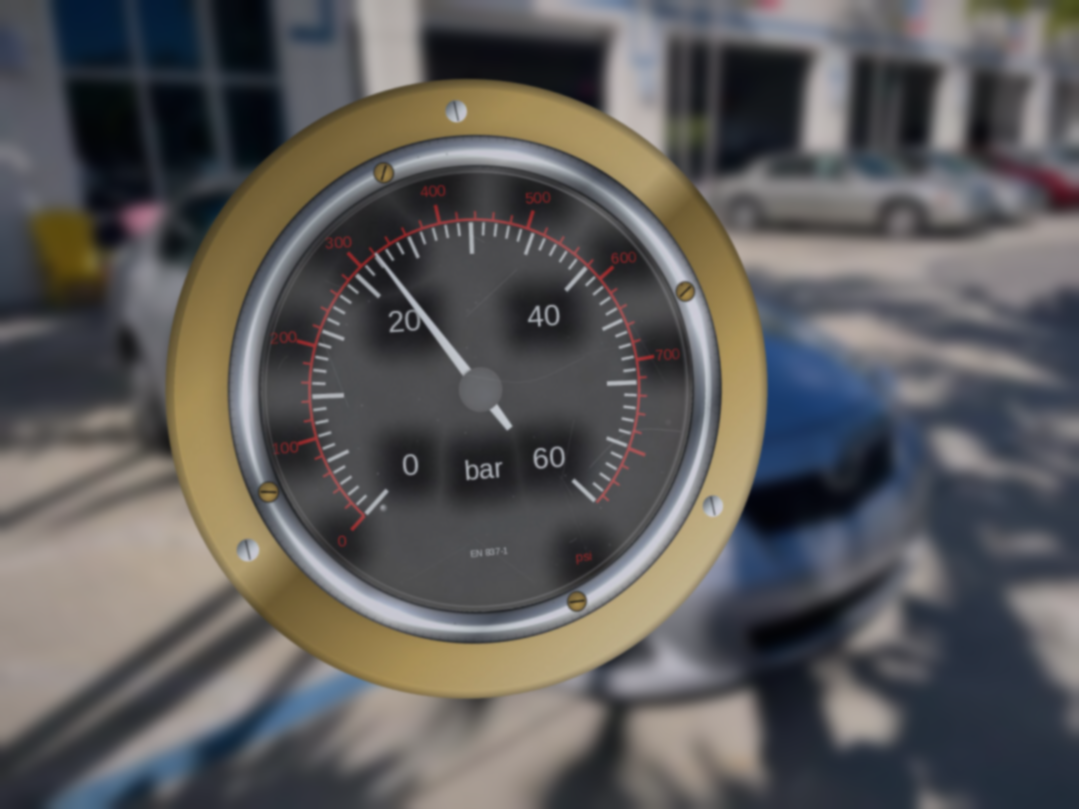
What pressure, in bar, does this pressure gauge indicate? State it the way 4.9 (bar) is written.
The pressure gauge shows 22 (bar)
